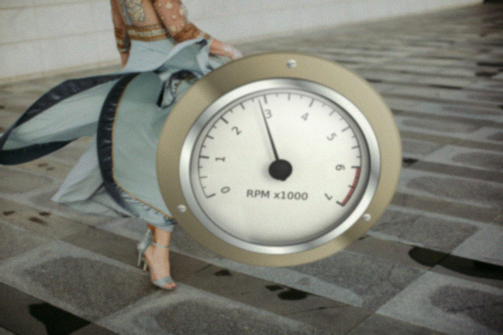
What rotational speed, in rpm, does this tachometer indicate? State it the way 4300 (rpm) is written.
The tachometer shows 2875 (rpm)
